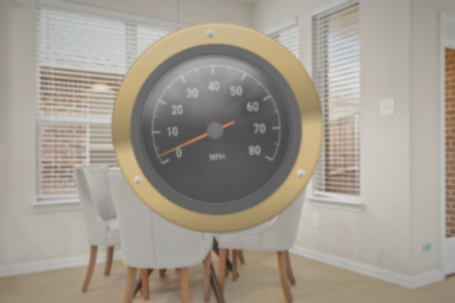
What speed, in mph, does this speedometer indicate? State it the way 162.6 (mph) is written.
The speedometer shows 2.5 (mph)
